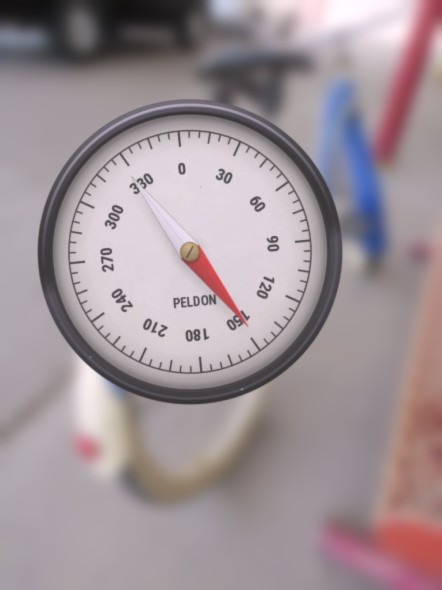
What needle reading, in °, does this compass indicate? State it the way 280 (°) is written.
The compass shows 147.5 (°)
